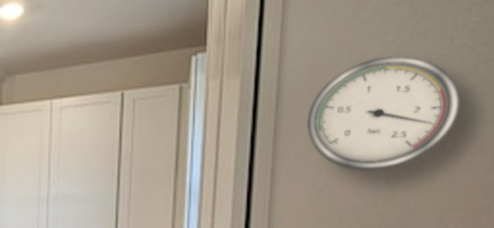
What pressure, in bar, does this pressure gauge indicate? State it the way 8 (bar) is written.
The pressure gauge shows 2.2 (bar)
